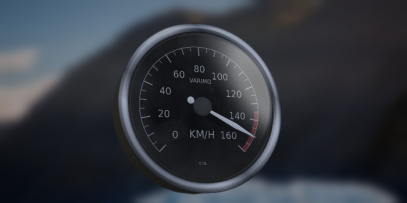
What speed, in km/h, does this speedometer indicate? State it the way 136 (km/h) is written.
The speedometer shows 150 (km/h)
